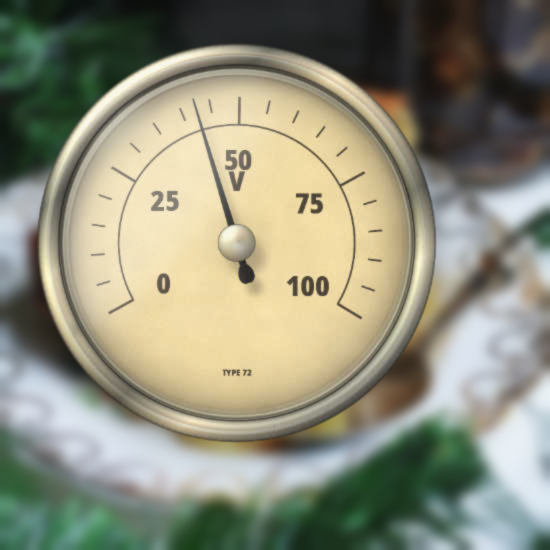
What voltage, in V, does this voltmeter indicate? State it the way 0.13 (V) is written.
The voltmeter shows 42.5 (V)
